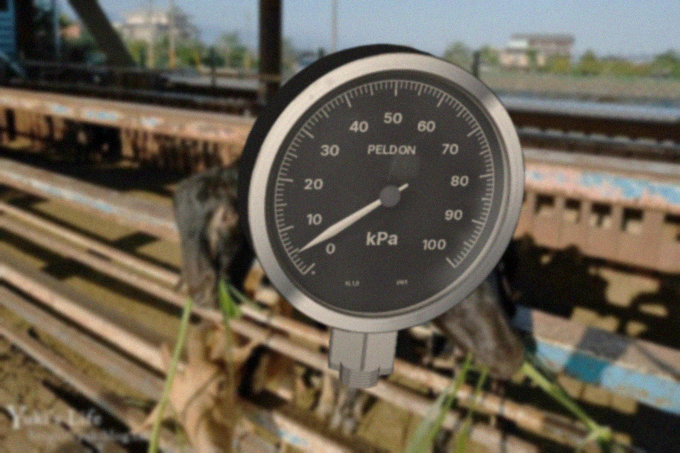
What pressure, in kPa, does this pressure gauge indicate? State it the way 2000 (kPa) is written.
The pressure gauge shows 5 (kPa)
